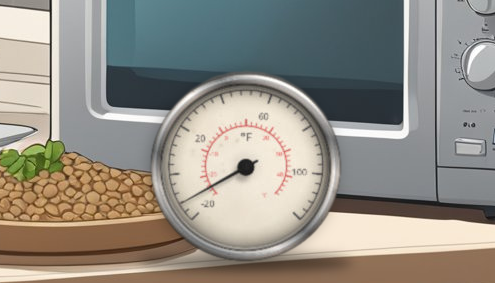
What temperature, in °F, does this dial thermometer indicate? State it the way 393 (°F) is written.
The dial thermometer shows -12 (°F)
